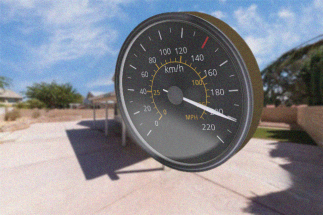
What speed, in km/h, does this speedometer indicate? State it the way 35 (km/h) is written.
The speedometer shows 200 (km/h)
